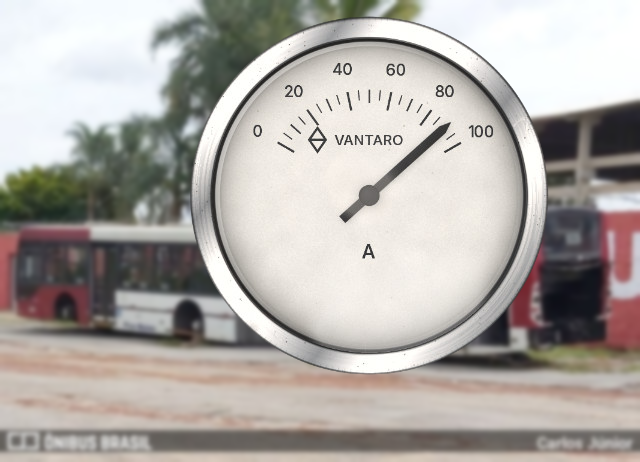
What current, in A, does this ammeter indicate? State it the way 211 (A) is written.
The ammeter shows 90 (A)
